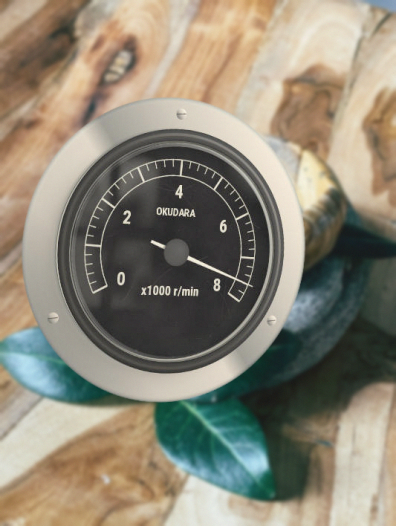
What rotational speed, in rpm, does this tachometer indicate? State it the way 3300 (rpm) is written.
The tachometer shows 7600 (rpm)
